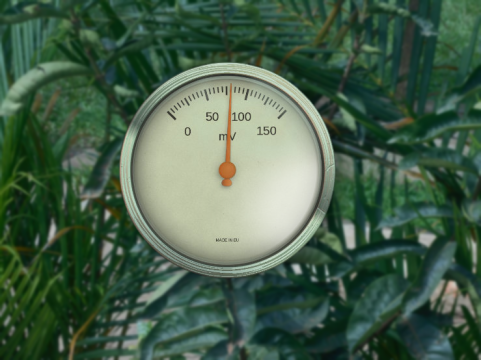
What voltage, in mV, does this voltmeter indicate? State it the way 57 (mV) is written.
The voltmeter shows 80 (mV)
